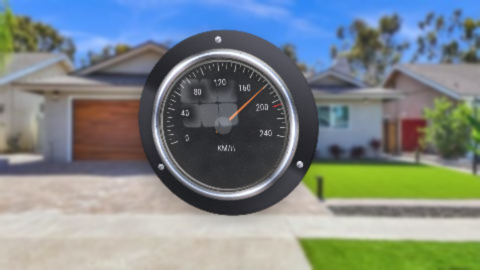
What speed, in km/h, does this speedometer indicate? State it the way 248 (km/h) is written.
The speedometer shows 180 (km/h)
